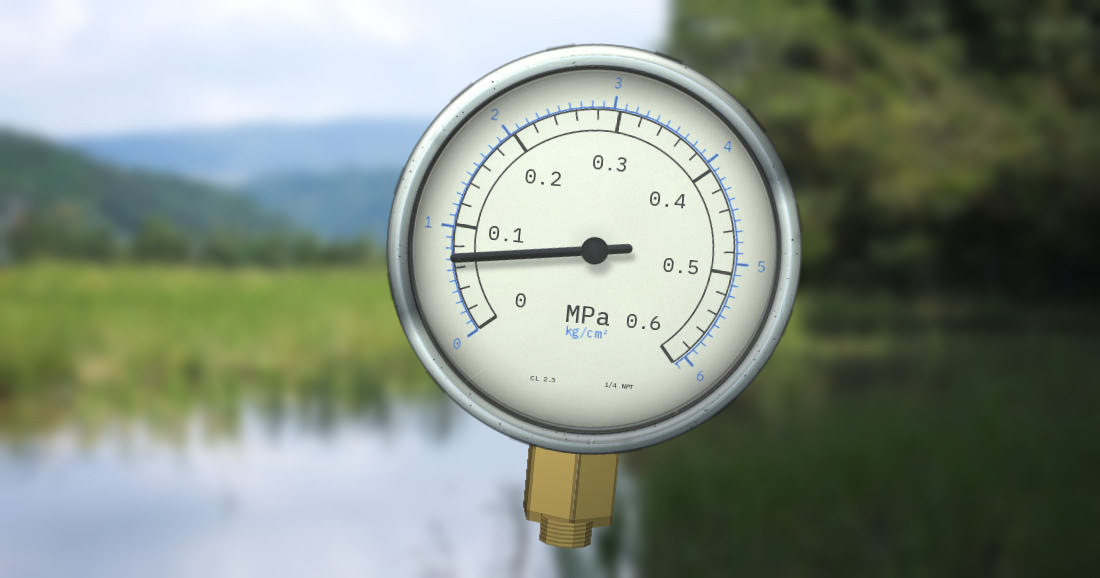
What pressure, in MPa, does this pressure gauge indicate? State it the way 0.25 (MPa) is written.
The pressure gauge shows 0.07 (MPa)
